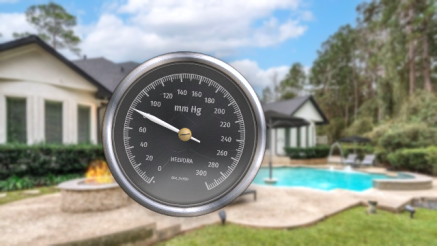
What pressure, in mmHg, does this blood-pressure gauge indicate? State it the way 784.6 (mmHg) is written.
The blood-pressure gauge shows 80 (mmHg)
